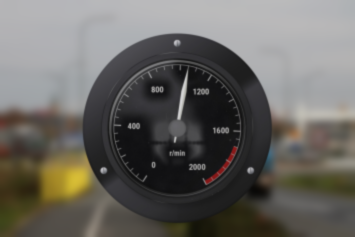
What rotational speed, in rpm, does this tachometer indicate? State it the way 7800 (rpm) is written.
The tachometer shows 1050 (rpm)
